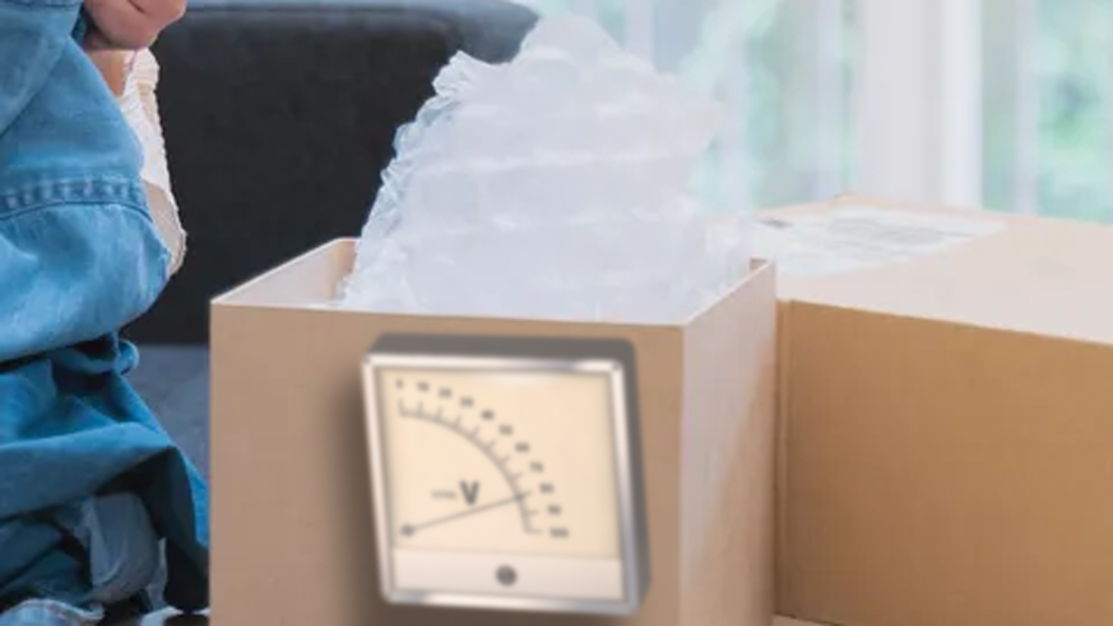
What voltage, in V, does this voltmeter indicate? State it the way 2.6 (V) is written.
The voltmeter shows 80 (V)
